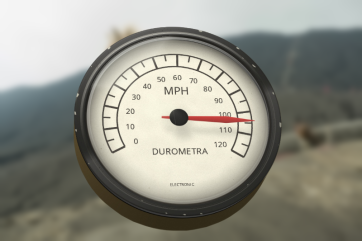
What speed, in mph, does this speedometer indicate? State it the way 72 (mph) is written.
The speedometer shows 105 (mph)
